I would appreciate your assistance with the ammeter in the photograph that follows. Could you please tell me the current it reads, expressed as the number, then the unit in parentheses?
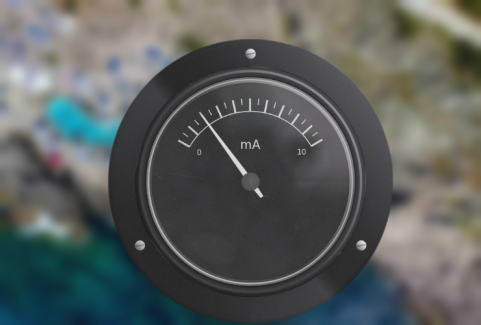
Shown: 2 (mA)
